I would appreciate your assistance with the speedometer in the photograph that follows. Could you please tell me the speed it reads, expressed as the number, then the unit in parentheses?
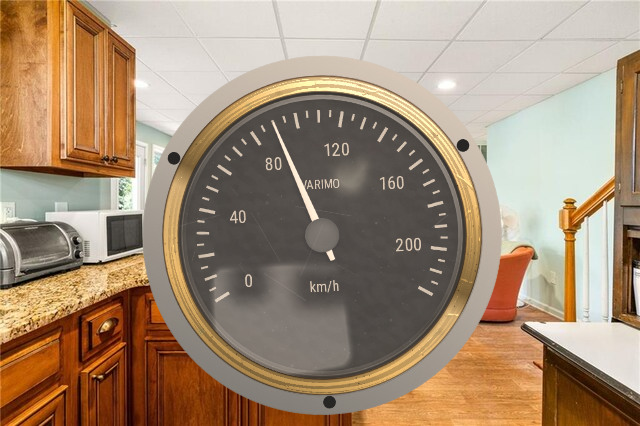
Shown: 90 (km/h)
